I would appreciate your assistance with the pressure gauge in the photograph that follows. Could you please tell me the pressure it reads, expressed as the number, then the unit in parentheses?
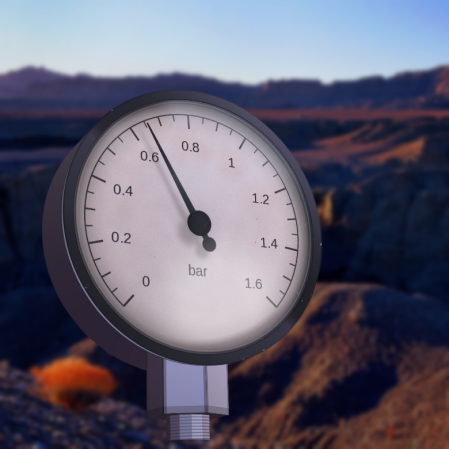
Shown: 0.65 (bar)
